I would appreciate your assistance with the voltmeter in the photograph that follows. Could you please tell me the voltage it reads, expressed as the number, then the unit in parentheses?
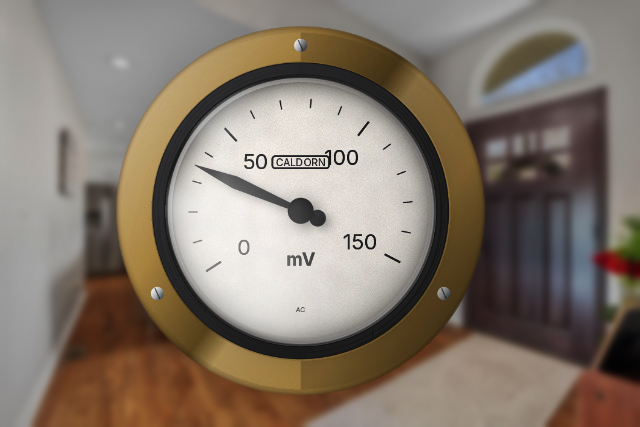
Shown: 35 (mV)
